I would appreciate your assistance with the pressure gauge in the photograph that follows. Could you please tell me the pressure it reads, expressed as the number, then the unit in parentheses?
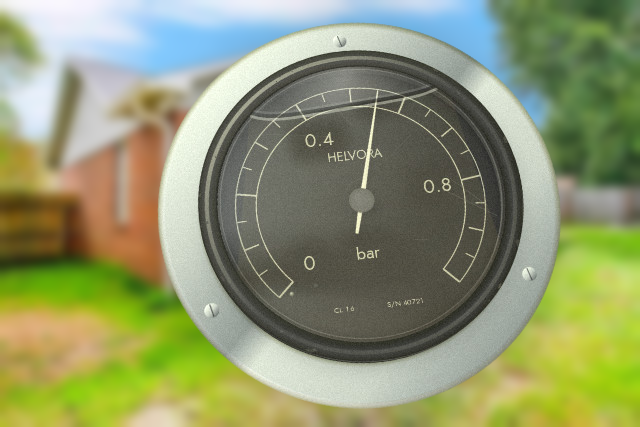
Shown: 0.55 (bar)
